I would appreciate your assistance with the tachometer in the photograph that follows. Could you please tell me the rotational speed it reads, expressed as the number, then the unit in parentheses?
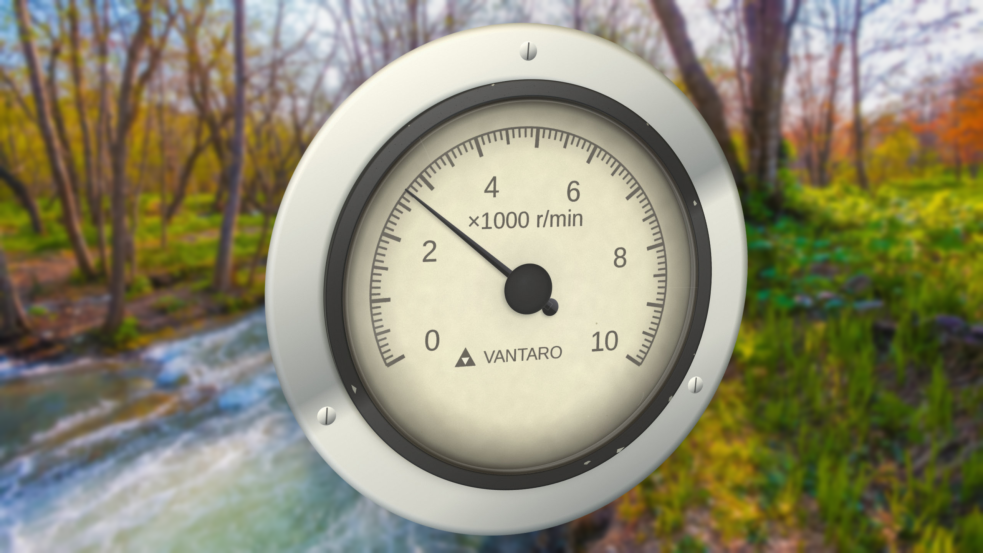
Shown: 2700 (rpm)
